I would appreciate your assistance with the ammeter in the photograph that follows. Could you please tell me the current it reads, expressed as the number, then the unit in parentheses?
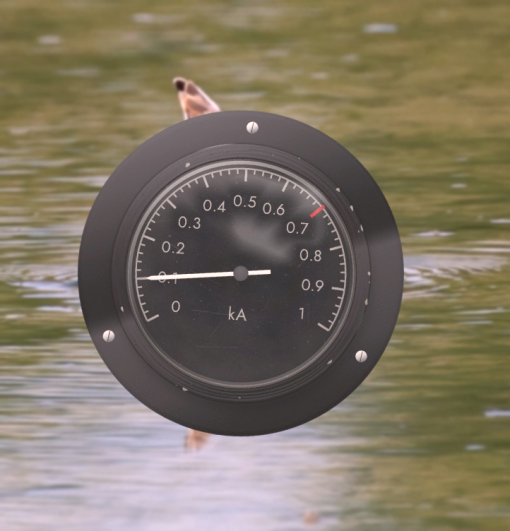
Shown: 0.1 (kA)
